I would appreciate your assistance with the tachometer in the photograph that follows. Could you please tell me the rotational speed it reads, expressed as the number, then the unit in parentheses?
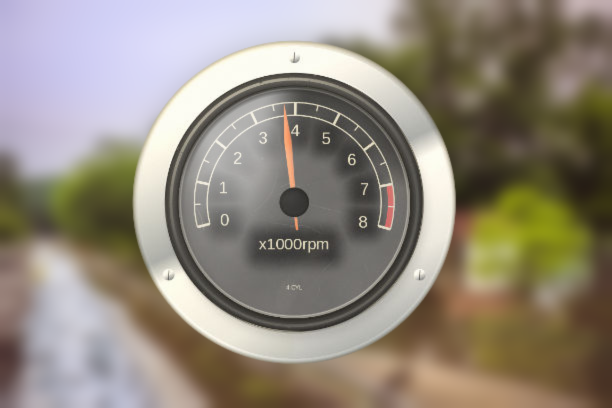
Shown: 3750 (rpm)
